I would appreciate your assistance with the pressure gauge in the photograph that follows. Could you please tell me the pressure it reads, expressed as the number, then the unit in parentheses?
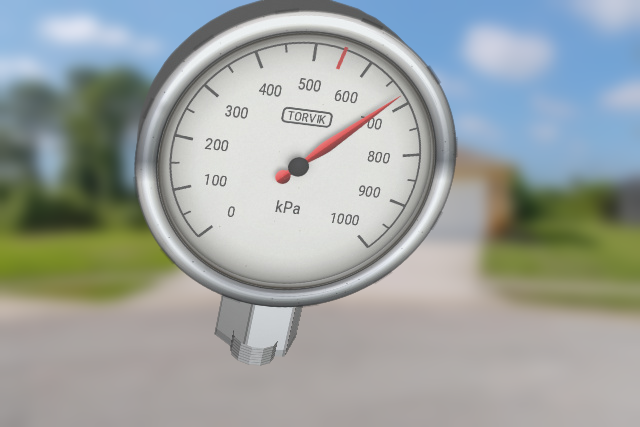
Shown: 675 (kPa)
